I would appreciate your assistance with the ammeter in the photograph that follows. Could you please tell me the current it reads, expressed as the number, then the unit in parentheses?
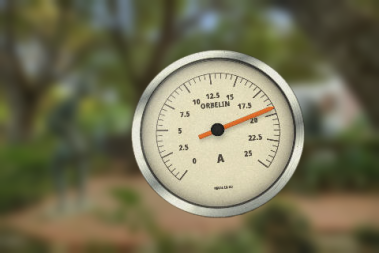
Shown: 19.5 (A)
